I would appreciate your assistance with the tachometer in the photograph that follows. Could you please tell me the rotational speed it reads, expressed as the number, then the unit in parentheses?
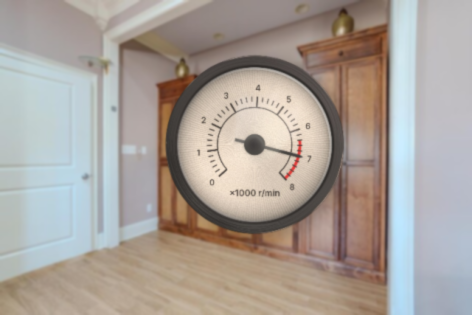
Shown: 7000 (rpm)
